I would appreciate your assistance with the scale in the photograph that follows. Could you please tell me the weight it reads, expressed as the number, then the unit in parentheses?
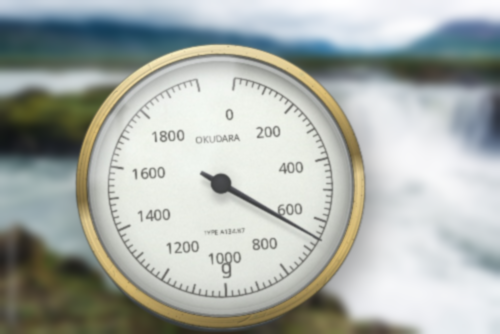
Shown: 660 (g)
